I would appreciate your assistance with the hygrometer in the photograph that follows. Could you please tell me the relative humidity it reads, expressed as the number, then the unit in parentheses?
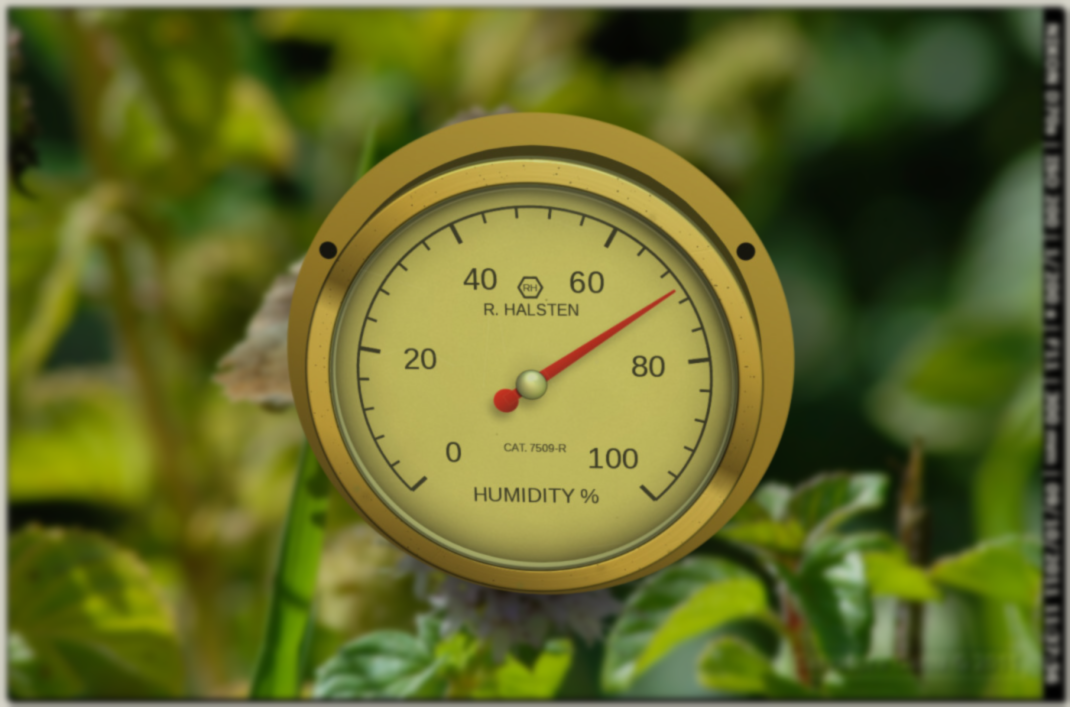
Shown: 70 (%)
